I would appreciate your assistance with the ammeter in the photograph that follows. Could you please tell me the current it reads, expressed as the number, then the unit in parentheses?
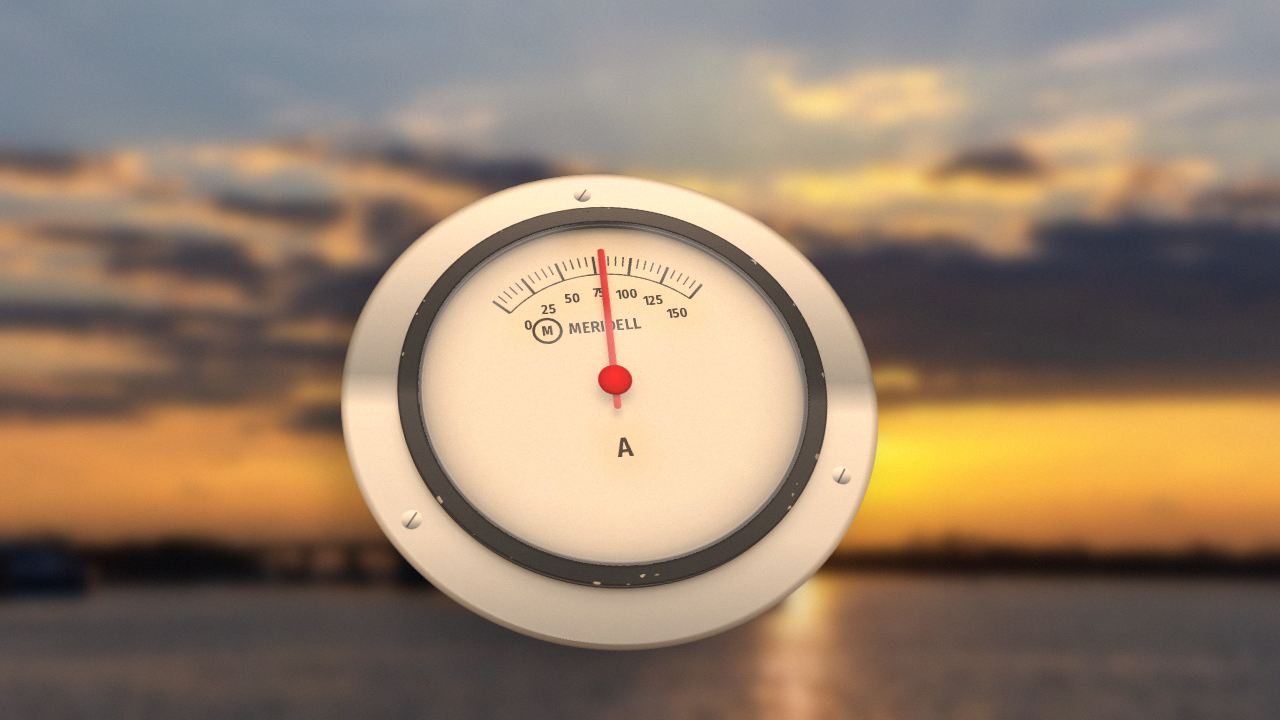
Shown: 80 (A)
